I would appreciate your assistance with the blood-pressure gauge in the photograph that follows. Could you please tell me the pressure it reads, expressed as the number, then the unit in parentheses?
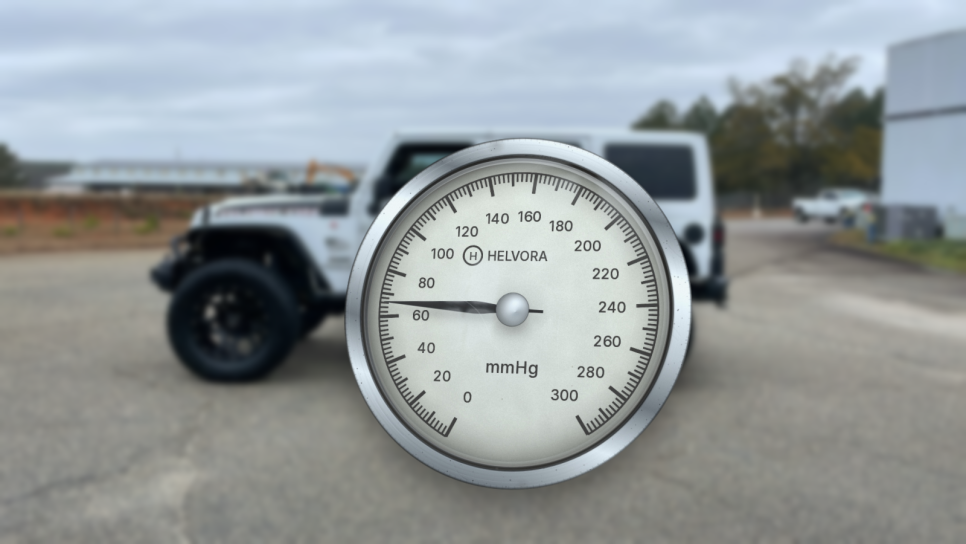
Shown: 66 (mmHg)
